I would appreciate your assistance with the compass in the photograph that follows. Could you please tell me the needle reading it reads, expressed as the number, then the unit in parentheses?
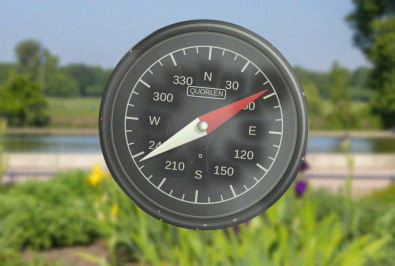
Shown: 55 (°)
